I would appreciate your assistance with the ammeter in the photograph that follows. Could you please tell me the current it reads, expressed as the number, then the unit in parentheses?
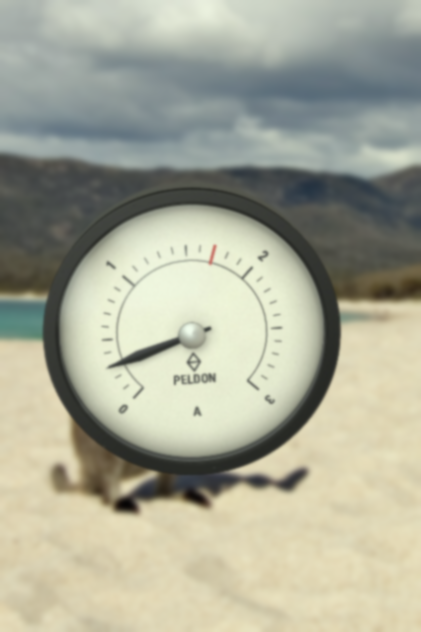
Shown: 0.3 (A)
